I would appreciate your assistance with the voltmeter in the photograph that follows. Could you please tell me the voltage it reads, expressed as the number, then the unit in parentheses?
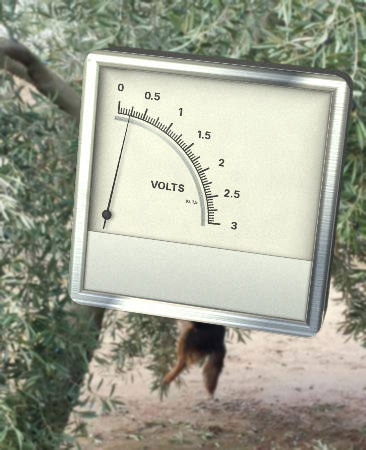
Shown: 0.25 (V)
